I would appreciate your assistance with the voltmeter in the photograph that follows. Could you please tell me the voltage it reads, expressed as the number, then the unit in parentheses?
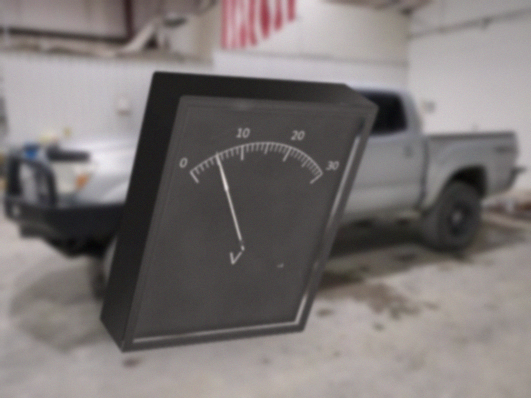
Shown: 5 (V)
